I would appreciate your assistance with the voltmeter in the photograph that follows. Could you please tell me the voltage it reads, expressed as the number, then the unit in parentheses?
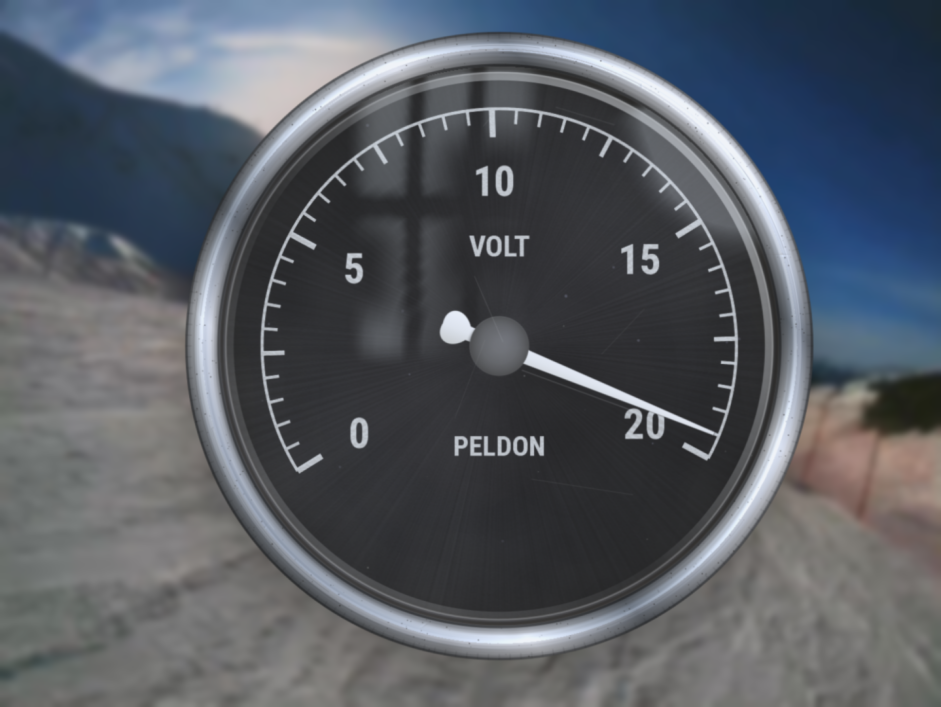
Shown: 19.5 (V)
